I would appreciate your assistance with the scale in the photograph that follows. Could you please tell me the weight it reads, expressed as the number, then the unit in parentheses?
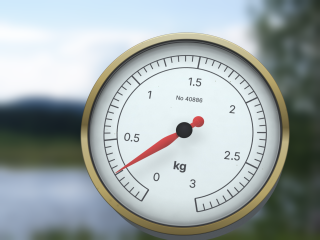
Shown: 0.25 (kg)
